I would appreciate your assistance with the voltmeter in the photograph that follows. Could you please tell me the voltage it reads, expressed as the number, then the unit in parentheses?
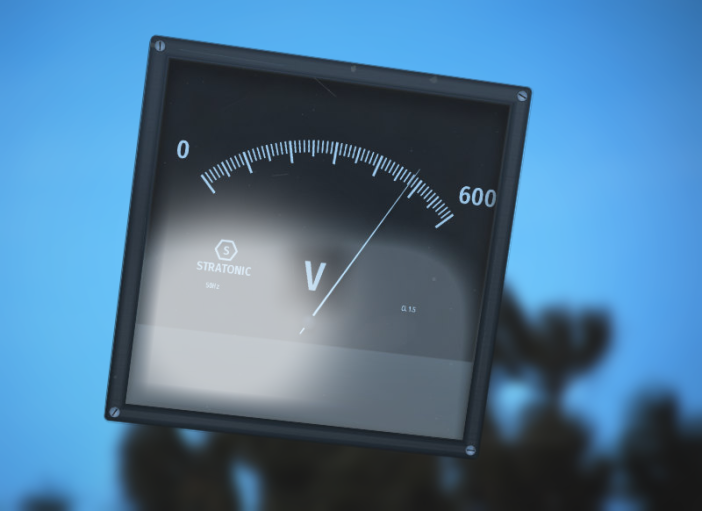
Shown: 480 (V)
